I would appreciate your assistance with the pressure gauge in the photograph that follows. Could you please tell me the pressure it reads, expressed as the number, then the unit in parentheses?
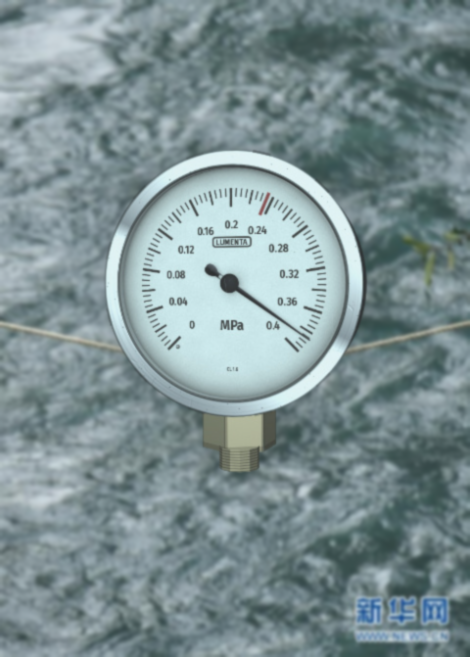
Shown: 0.385 (MPa)
